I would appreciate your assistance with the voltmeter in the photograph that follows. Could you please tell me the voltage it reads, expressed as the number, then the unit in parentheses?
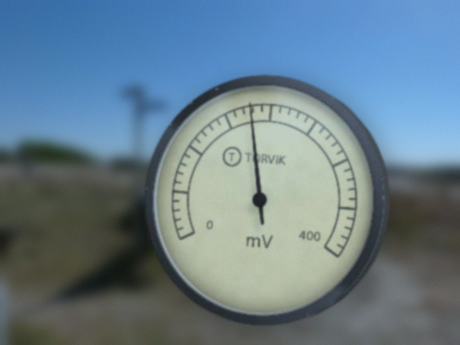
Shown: 180 (mV)
